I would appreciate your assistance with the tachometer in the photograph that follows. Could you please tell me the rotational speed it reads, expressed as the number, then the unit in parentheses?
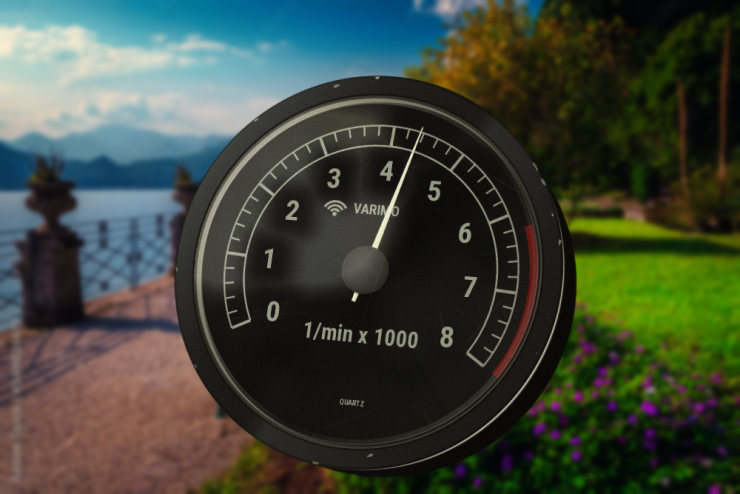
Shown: 4400 (rpm)
